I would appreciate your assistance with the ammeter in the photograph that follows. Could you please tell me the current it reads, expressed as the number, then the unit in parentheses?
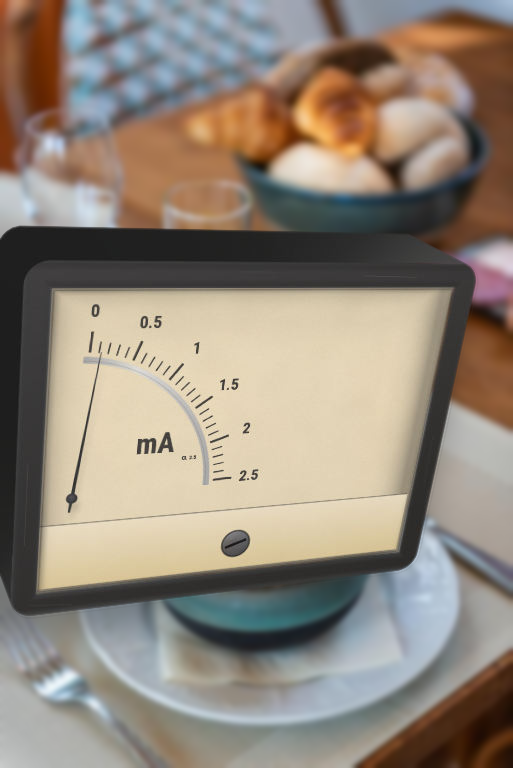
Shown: 0.1 (mA)
